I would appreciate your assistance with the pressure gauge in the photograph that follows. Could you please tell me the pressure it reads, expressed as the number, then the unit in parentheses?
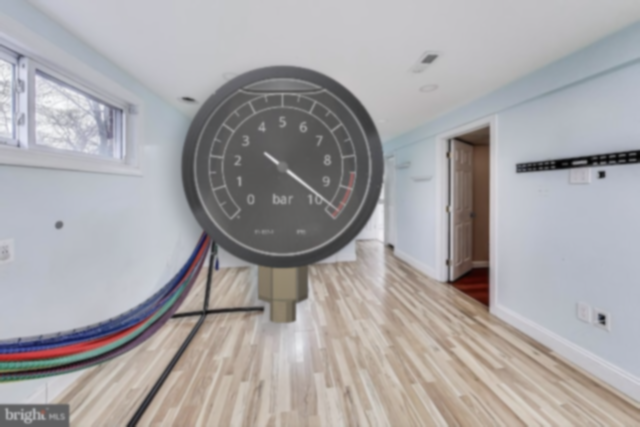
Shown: 9.75 (bar)
